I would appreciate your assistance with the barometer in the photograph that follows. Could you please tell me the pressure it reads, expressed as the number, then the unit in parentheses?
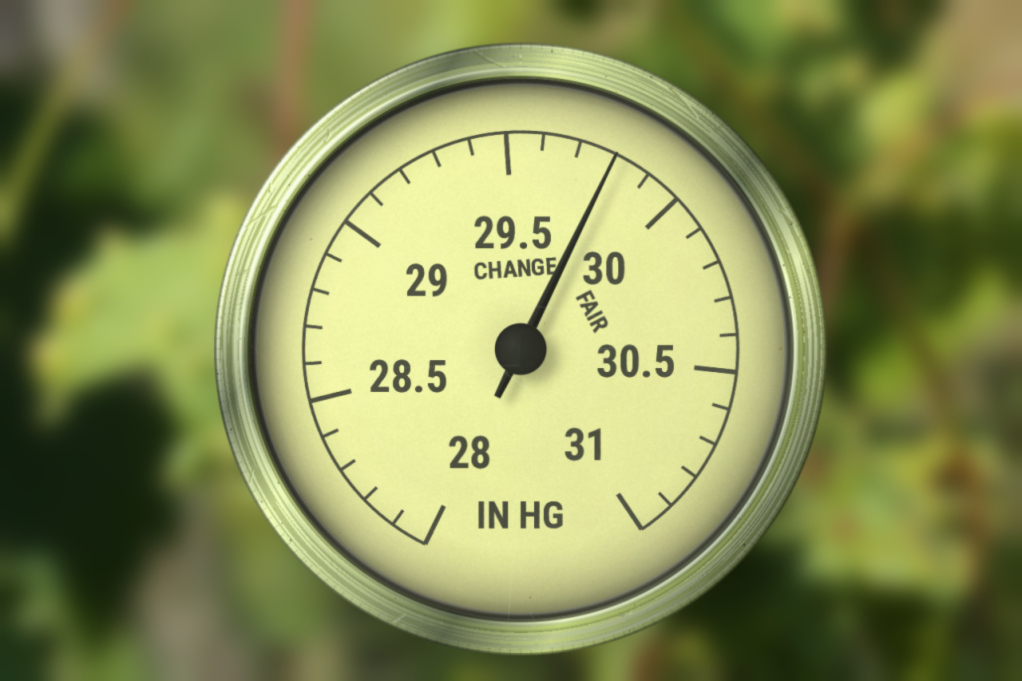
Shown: 29.8 (inHg)
